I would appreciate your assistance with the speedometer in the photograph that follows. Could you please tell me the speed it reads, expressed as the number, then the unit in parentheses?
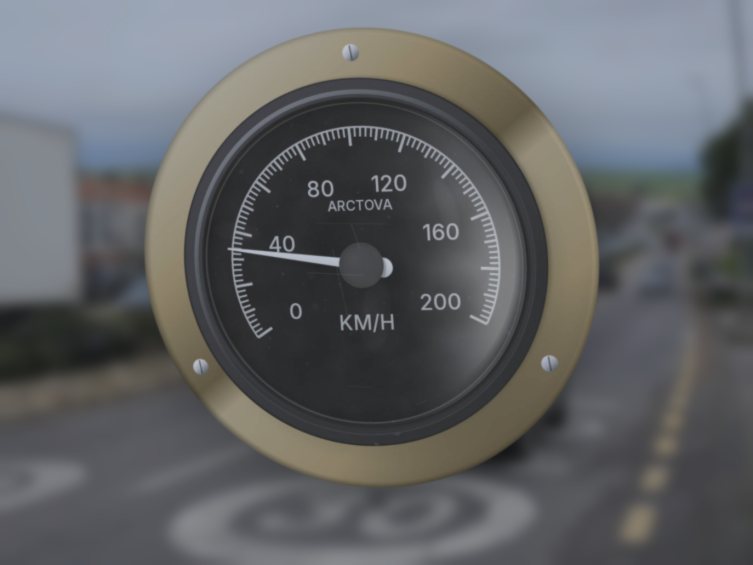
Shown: 34 (km/h)
